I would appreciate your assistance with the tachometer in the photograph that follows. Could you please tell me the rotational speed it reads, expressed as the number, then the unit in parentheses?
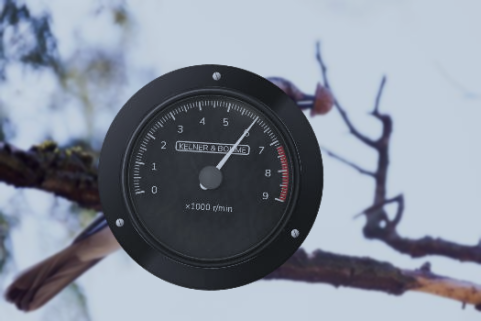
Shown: 6000 (rpm)
